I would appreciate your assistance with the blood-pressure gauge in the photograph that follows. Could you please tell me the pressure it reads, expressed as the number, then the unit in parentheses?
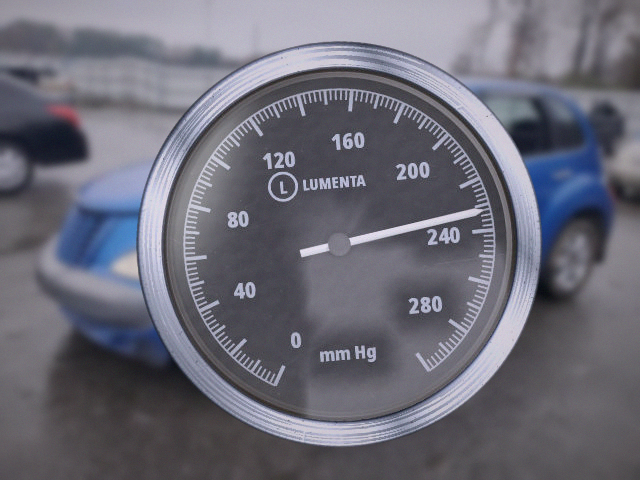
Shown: 232 (mmHg)
